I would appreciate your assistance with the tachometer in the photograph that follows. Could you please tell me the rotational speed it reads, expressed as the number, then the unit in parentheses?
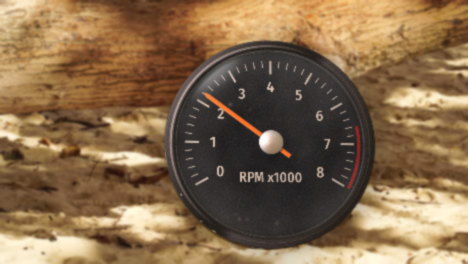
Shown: 2200 (rpm)
